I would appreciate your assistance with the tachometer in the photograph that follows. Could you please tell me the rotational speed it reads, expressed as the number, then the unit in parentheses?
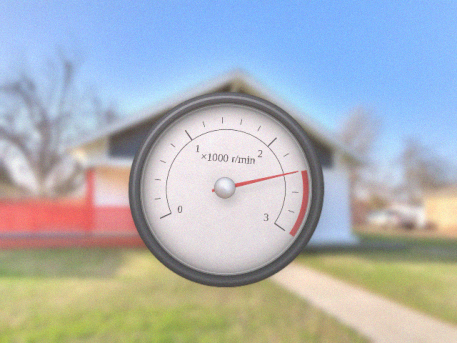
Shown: 2400 (rpm)
